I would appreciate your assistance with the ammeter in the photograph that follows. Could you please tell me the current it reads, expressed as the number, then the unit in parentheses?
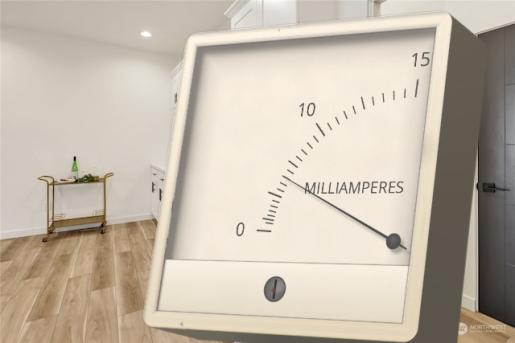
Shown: 6.5 (mA)
